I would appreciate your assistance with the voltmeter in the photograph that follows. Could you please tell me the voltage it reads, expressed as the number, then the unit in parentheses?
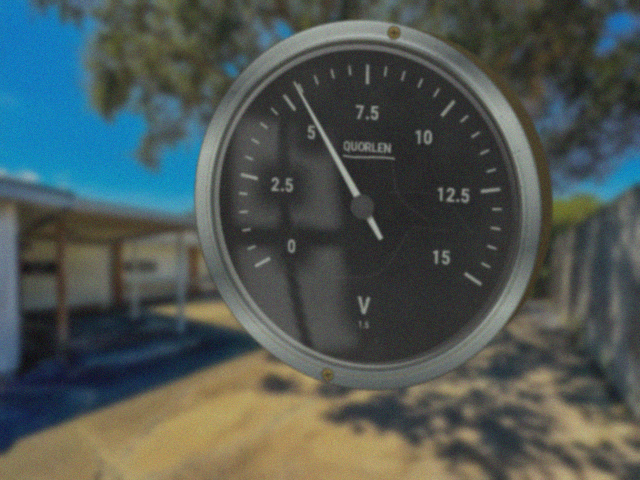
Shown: 5.5 (V)
